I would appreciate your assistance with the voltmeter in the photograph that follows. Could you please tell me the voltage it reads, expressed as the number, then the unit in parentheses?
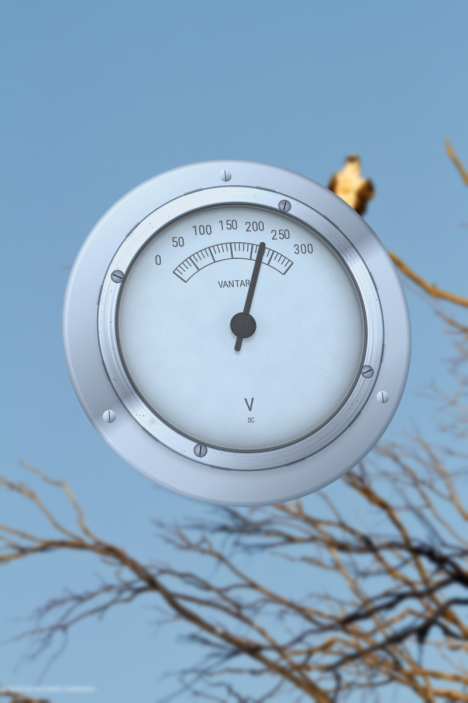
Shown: 220 (V)
